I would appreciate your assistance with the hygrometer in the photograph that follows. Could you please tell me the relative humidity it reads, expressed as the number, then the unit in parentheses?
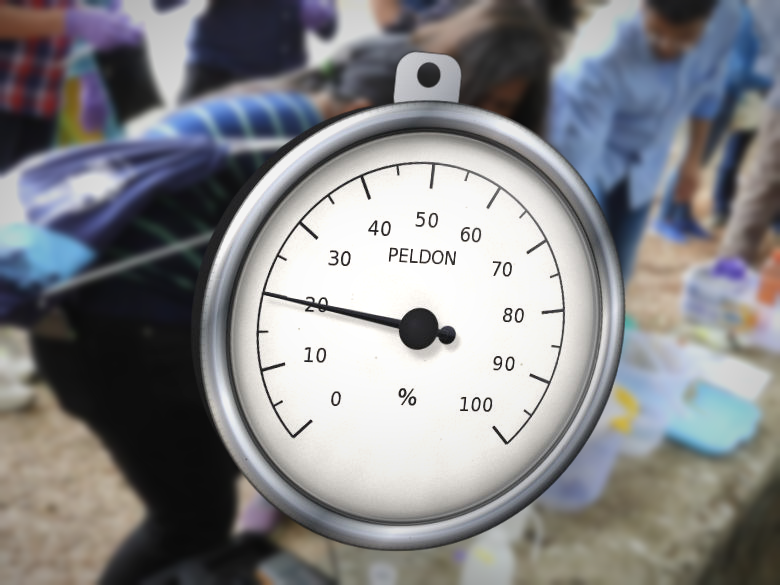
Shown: 20 (%)
